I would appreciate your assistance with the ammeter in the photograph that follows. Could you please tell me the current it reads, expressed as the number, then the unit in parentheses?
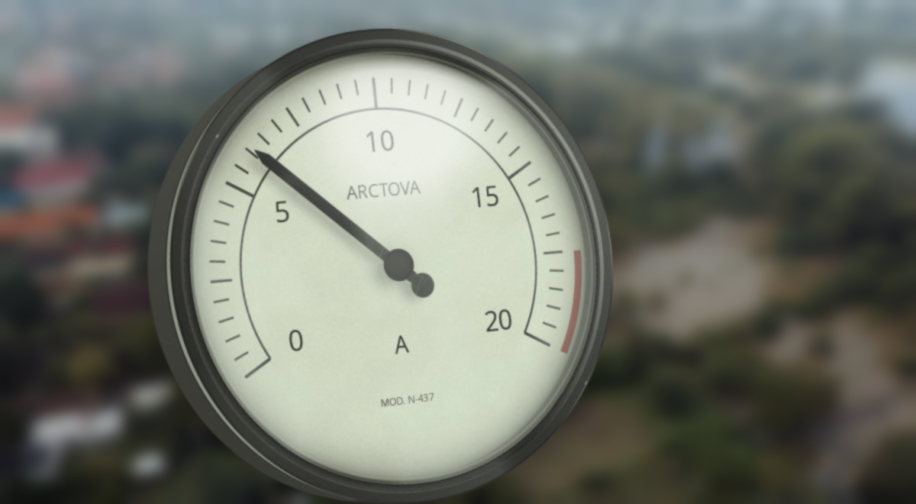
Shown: 6 (A)
